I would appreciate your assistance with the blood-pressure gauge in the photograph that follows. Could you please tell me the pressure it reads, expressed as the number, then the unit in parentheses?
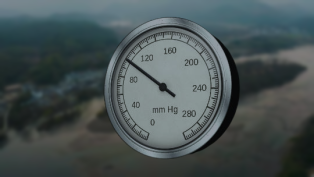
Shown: 100 (mmHg)
